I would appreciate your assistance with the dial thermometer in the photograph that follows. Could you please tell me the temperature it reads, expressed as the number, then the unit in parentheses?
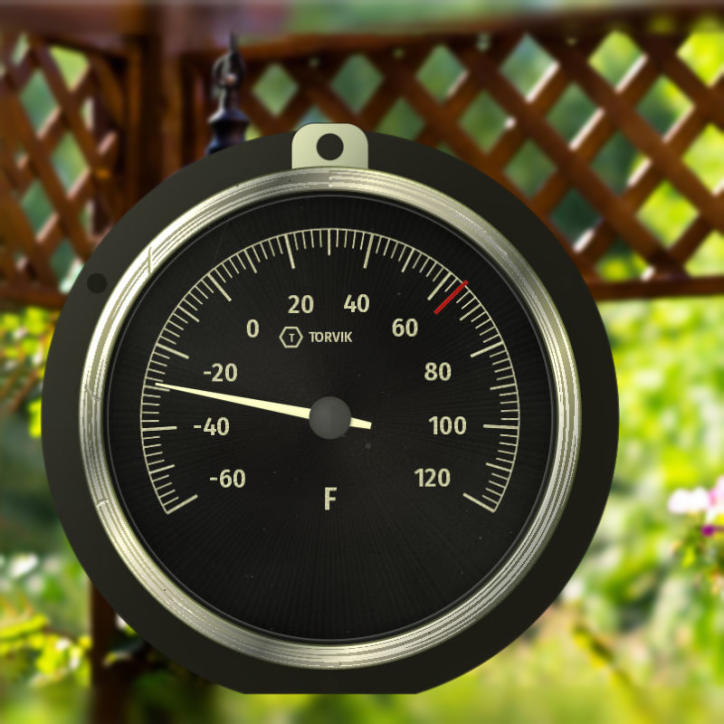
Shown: -29 (°F)
